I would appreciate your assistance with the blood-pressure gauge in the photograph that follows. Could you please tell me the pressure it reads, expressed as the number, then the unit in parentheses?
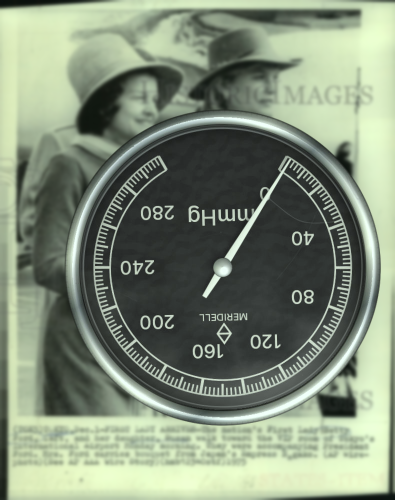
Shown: 2 (mmHg)
